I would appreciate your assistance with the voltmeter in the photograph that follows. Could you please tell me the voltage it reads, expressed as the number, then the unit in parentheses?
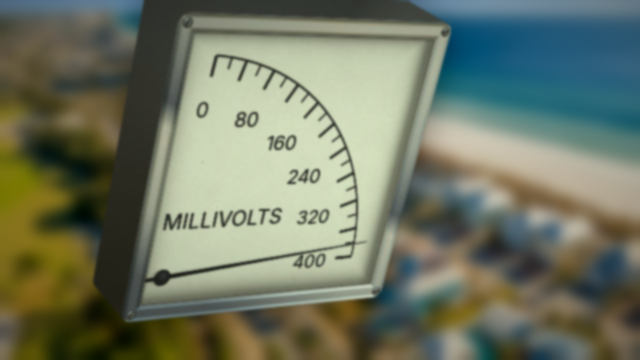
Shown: 380 (mV)
